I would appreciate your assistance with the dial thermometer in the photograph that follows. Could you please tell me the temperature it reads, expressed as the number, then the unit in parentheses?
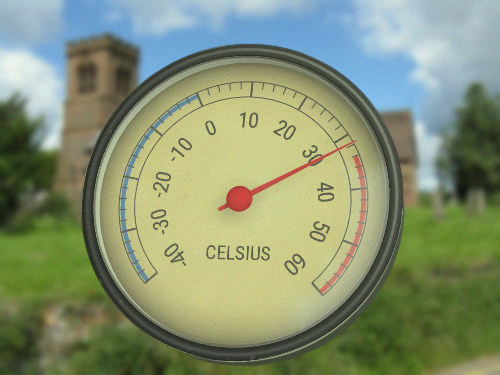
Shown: 32 (°C)
